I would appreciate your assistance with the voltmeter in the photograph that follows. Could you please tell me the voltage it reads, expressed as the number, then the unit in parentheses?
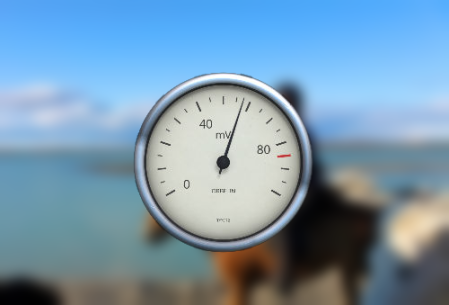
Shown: 57.5 (mV)
